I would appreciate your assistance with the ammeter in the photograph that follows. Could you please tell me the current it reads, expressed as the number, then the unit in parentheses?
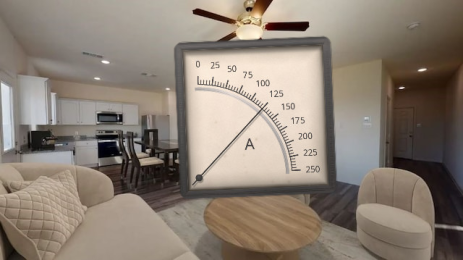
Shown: 125 (A)
